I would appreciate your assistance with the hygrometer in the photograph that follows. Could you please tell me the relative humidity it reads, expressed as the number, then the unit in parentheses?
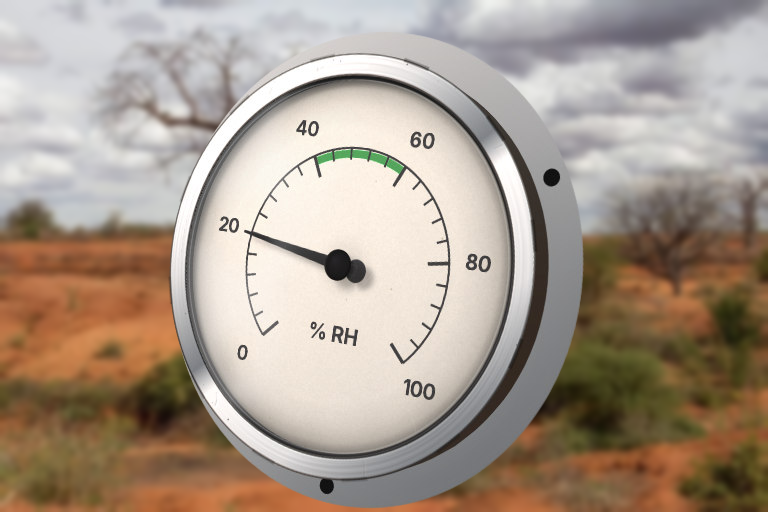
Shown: 20 (%)
